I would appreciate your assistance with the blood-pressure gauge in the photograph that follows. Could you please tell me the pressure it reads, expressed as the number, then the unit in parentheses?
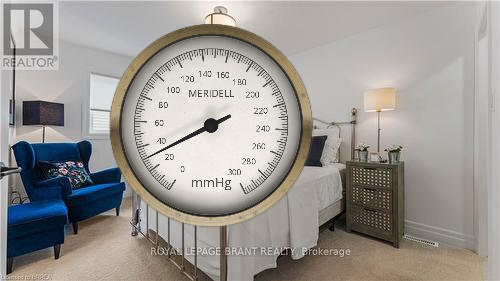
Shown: 30 (mmHg)
